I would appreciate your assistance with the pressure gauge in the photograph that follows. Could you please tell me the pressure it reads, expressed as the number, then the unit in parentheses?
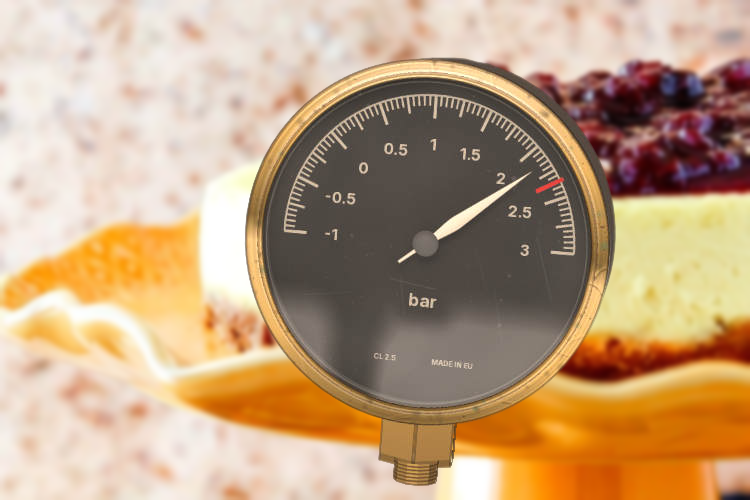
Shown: 2.15 (bar)
